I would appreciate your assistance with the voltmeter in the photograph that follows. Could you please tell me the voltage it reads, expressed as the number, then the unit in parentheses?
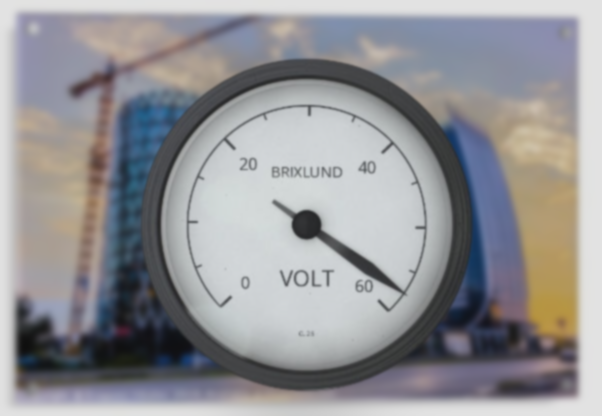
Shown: 57.5 (V)
